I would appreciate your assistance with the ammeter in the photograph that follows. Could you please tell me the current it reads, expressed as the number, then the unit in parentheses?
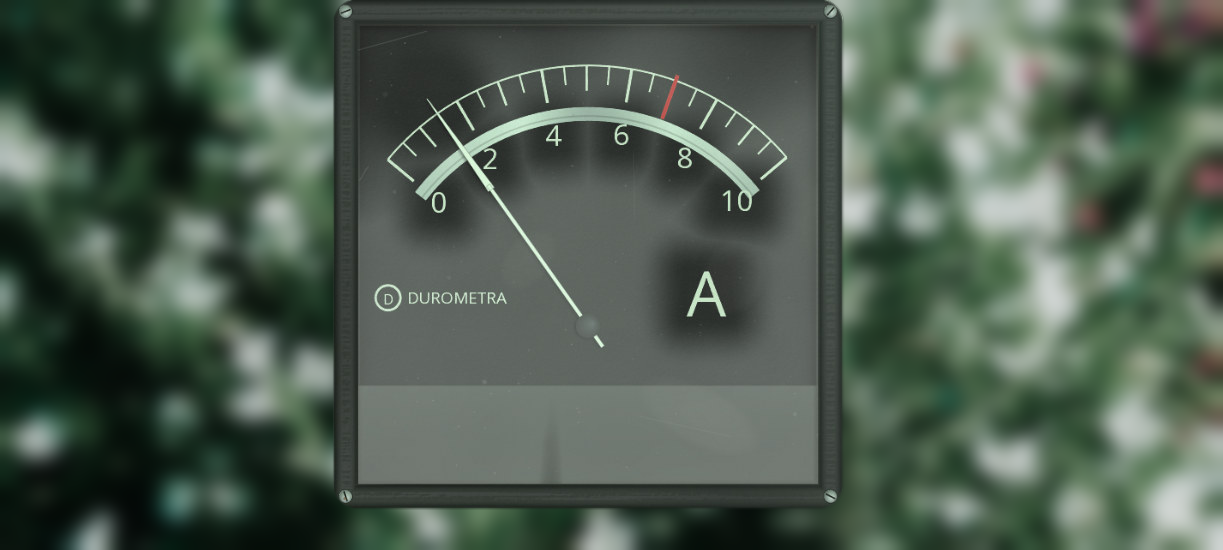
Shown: 1.5 (A)
